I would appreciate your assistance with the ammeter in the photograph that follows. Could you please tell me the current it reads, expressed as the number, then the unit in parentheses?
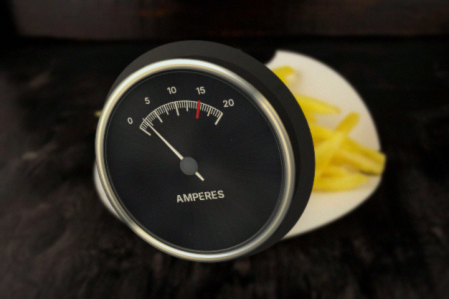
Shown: 2.5 (A)
